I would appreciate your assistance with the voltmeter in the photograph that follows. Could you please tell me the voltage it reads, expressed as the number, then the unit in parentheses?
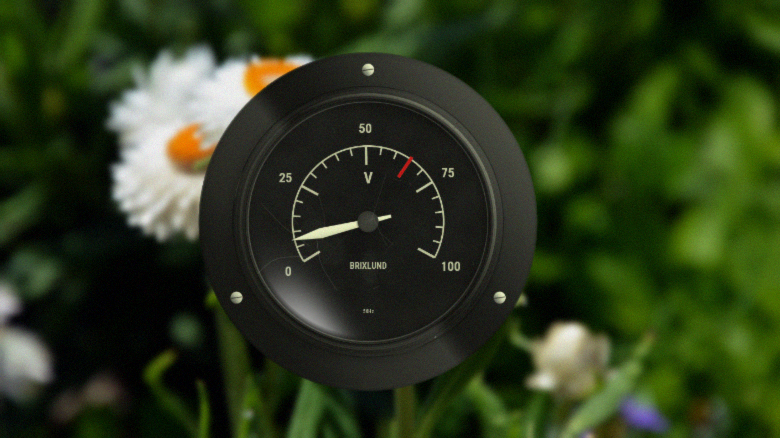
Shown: 7.5 (V)
